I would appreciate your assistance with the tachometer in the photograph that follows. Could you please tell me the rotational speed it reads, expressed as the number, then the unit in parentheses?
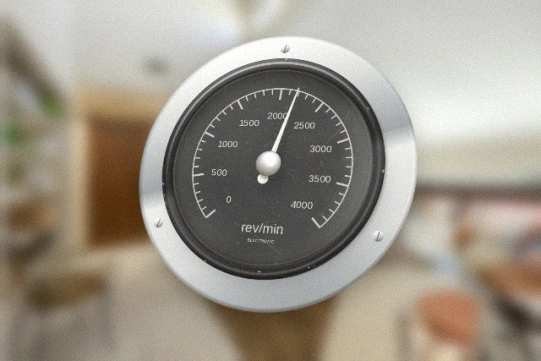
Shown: 2200 (rpm)
